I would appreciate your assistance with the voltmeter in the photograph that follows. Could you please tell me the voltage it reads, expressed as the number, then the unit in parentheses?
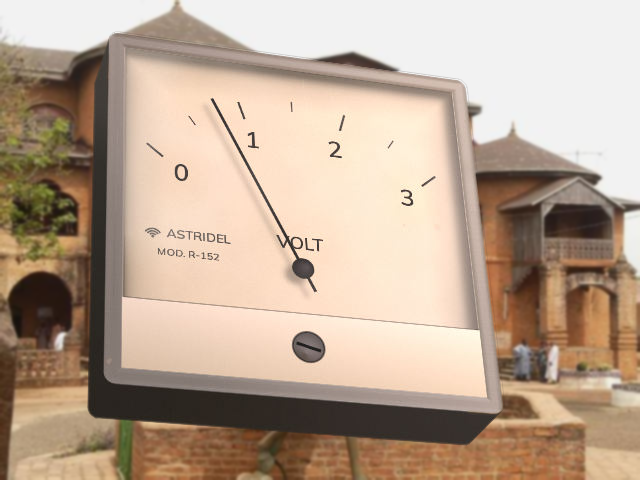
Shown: 0.75 (V)
